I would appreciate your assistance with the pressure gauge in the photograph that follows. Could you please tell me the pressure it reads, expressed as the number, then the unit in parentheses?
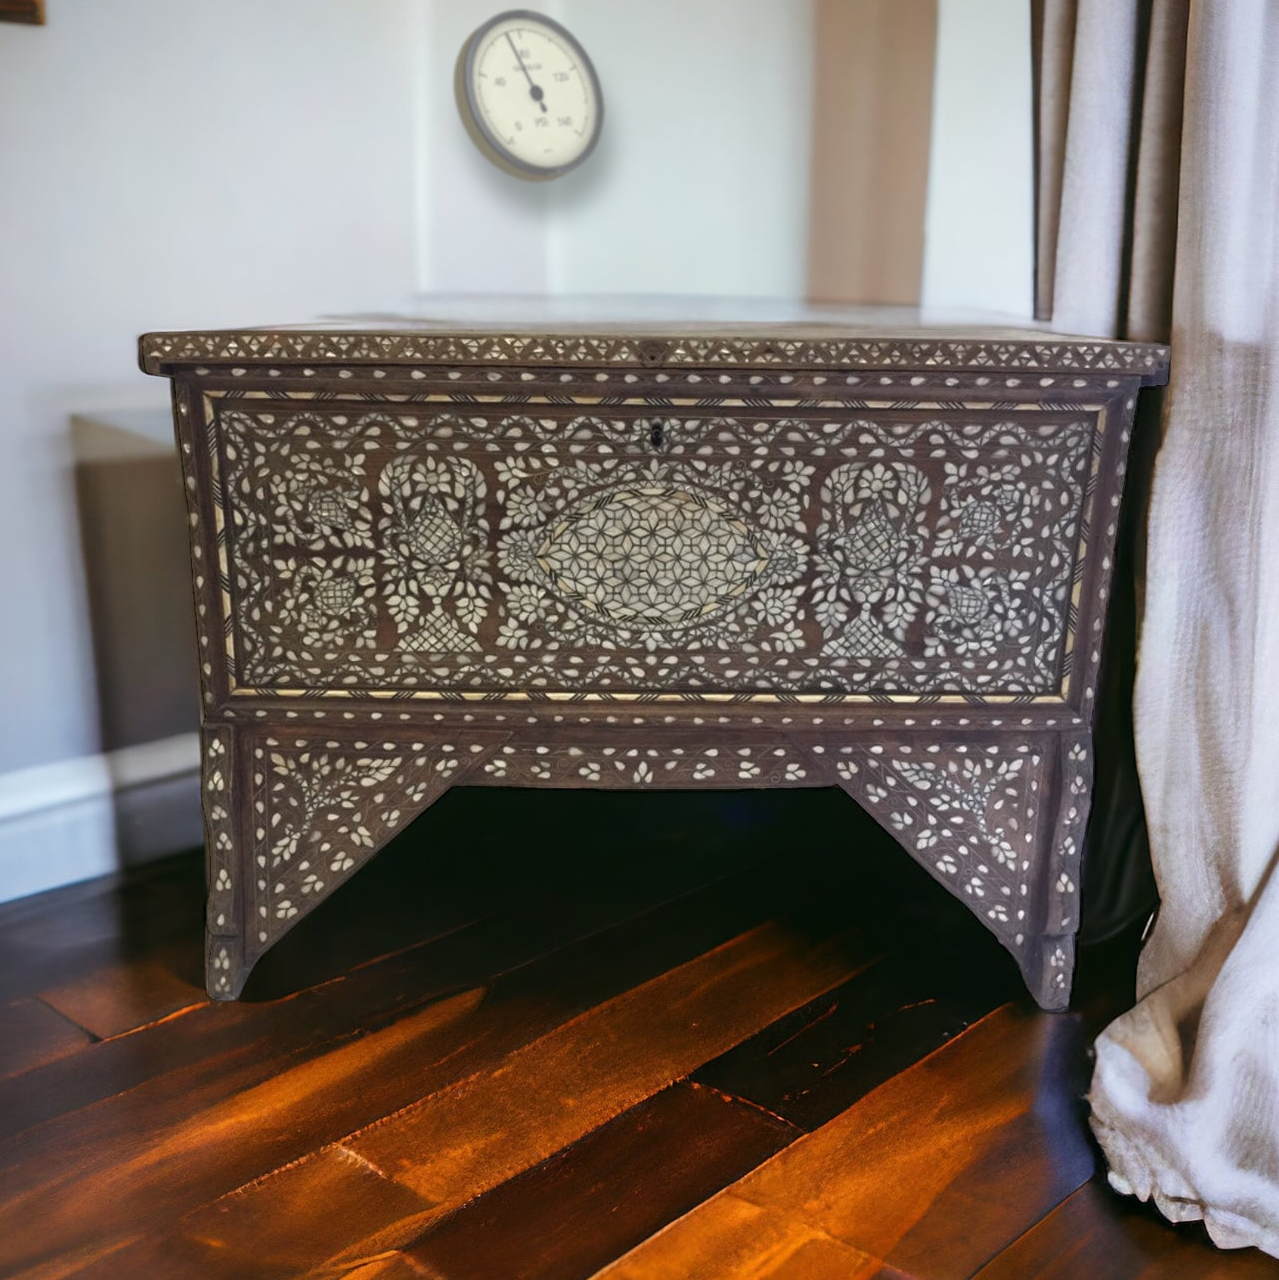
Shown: 70 (psi)
